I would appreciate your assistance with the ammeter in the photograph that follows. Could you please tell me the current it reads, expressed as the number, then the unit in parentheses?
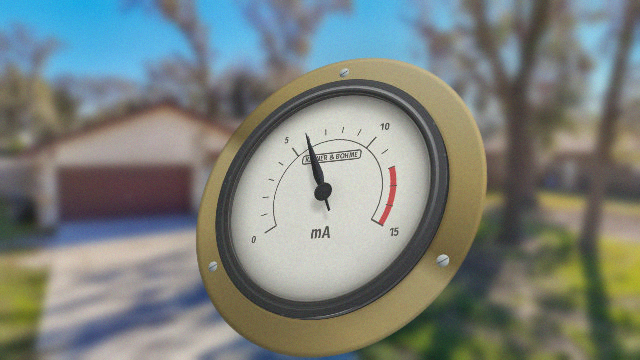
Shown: 6 (mA)
